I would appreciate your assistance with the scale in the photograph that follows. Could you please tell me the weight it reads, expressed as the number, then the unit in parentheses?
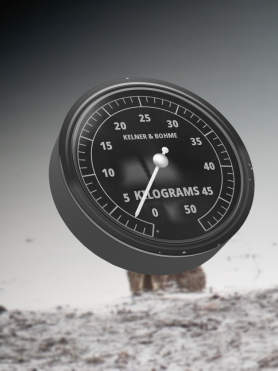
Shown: 2.5 (kg)
